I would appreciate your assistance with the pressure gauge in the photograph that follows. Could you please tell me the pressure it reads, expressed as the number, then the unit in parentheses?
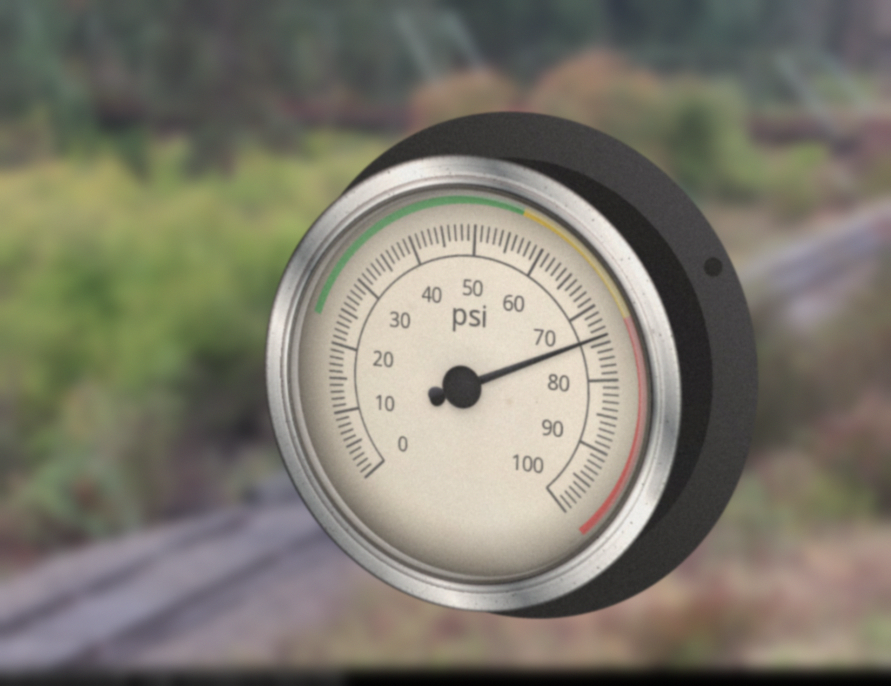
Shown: 74 (psi)
